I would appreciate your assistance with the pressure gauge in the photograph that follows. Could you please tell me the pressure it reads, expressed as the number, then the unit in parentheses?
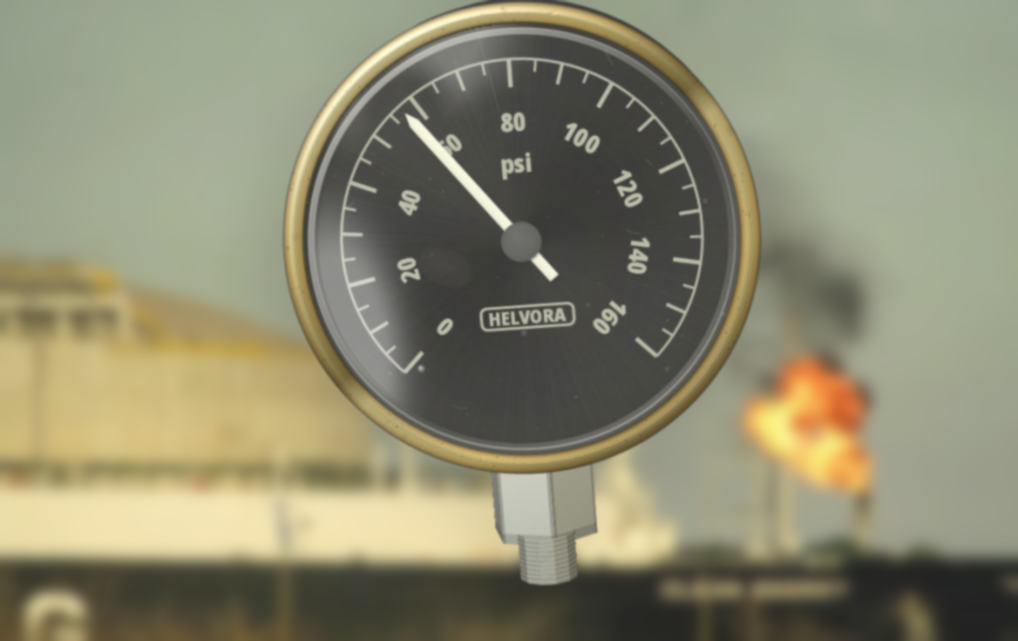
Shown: 57.5 (psi)
